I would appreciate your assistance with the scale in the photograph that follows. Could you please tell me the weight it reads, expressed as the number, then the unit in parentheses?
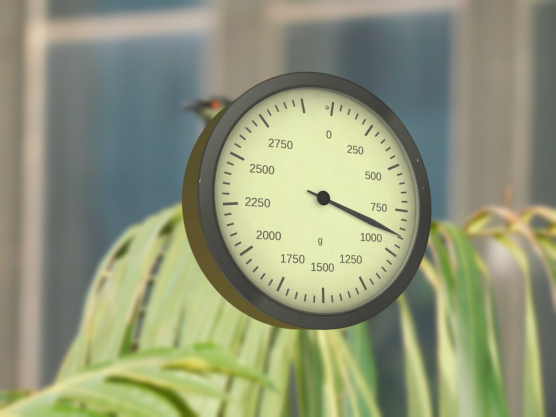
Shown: 900 (g)
